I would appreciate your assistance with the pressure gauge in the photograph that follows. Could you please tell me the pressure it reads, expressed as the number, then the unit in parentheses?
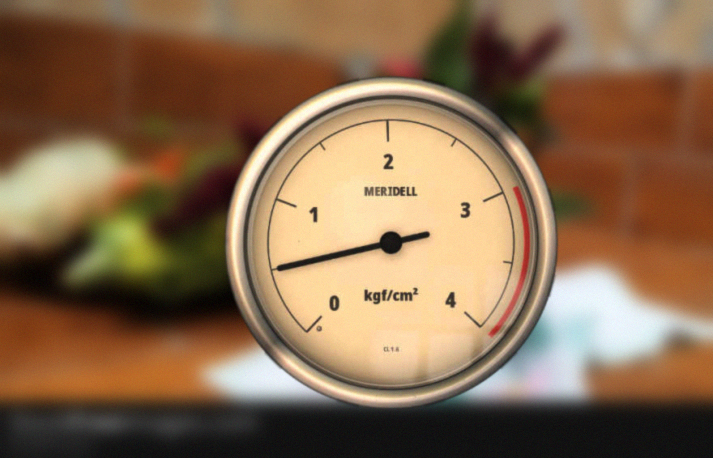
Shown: 0.5 (kg/cm²)
